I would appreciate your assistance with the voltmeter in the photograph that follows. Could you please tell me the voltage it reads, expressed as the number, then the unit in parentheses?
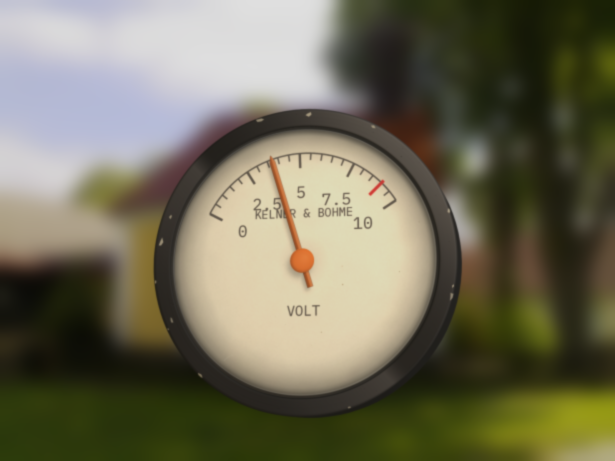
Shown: 3.75 (V)
